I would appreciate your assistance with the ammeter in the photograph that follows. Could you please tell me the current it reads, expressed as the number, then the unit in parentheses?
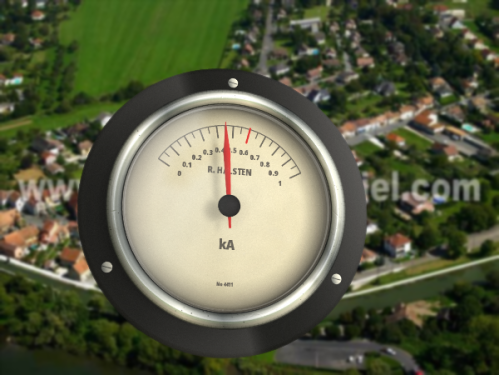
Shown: 0.45 (kA)
